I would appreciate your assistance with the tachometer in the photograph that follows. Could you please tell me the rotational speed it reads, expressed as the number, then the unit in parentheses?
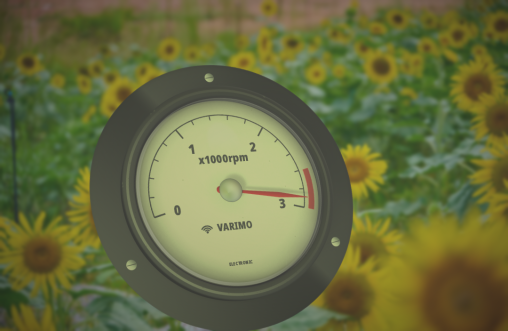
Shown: 2900 (rpm)
